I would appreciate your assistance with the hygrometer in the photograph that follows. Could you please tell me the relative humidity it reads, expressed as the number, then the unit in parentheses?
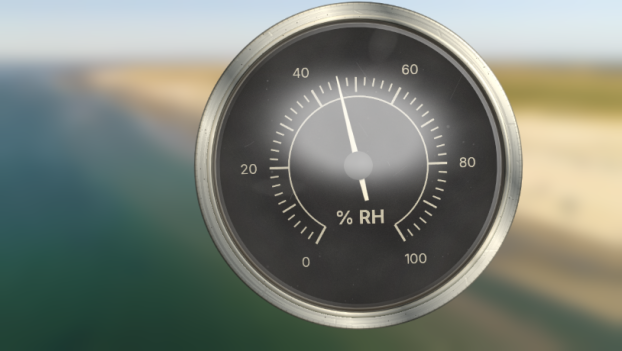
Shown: 46 (%)
